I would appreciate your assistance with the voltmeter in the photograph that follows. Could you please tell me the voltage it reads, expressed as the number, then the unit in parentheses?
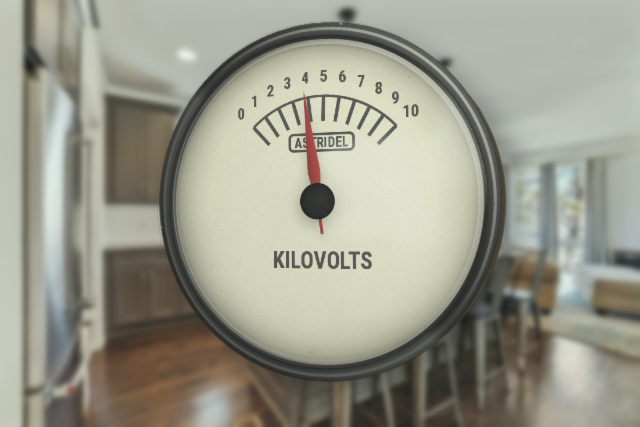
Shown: 4 (kV)
